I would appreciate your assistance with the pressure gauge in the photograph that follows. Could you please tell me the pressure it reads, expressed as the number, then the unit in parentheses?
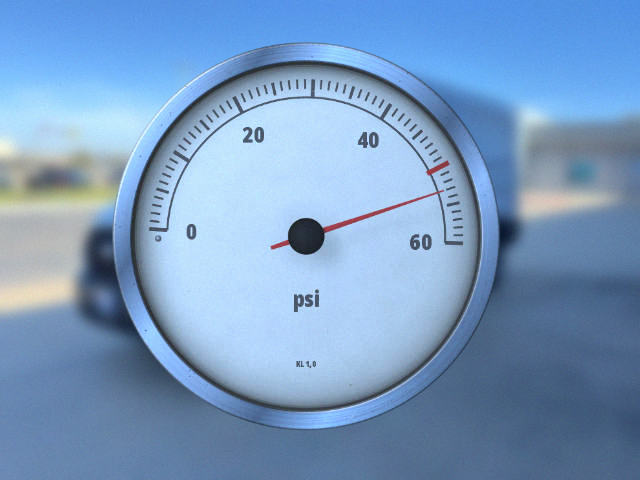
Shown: 53 (psi)
